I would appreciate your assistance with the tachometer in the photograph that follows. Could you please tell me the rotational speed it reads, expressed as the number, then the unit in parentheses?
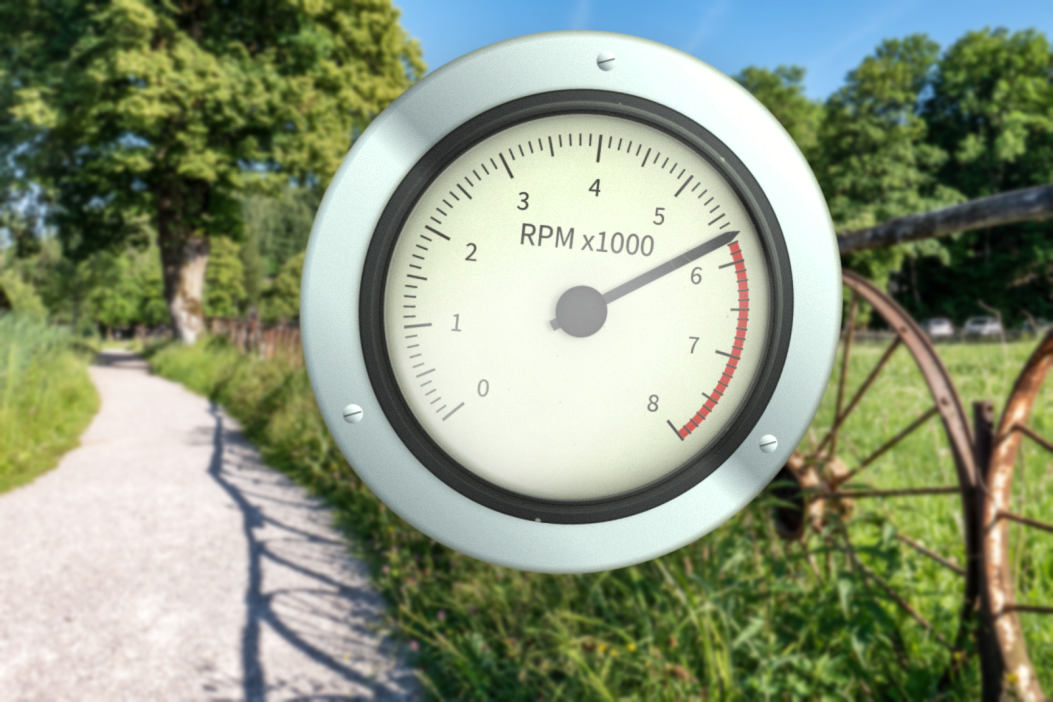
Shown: 5700 (rpm)
